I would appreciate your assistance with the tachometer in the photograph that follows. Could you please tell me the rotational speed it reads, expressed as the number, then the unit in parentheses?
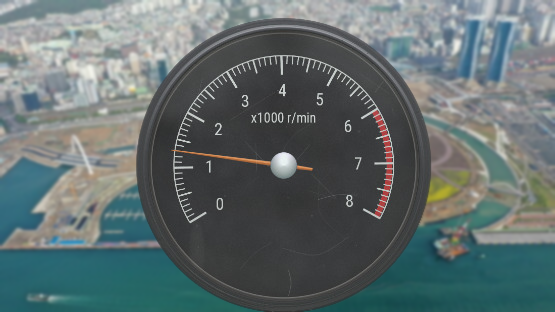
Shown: 1300 (rpm)
